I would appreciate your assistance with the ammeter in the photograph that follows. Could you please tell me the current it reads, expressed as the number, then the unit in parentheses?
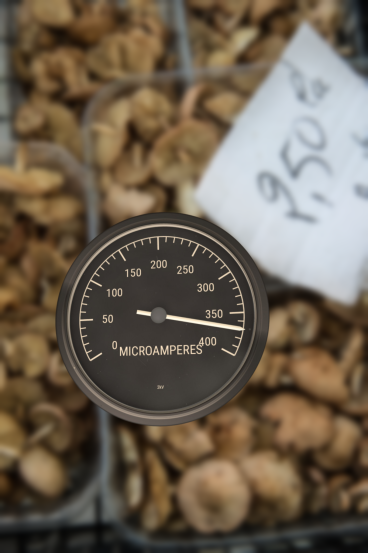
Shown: 370 (µA)
